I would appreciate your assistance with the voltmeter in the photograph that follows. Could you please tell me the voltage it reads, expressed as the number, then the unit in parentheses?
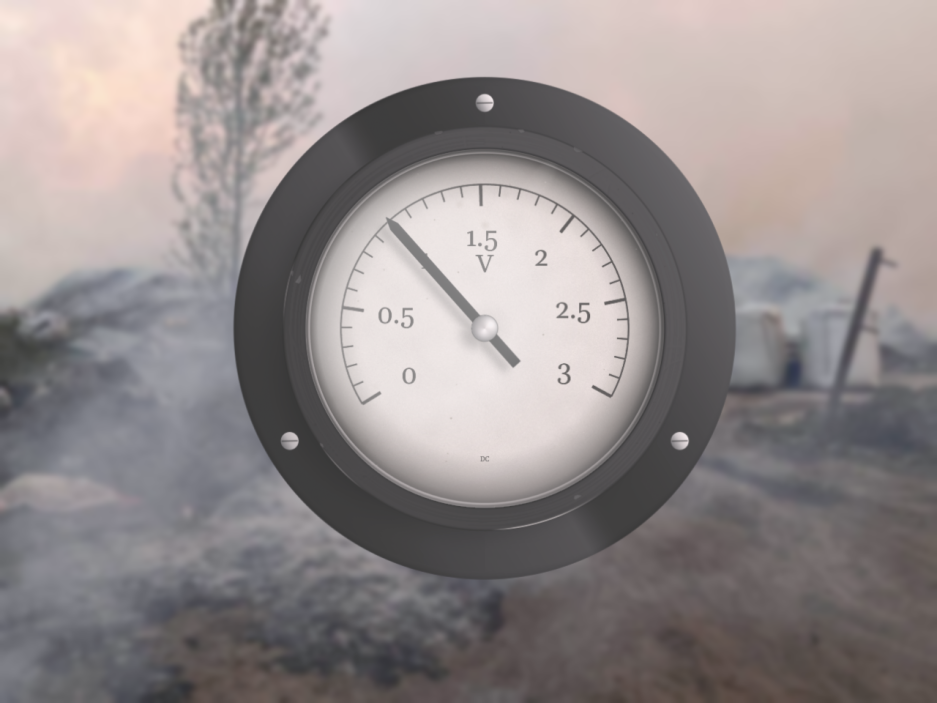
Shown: 1 (V)
